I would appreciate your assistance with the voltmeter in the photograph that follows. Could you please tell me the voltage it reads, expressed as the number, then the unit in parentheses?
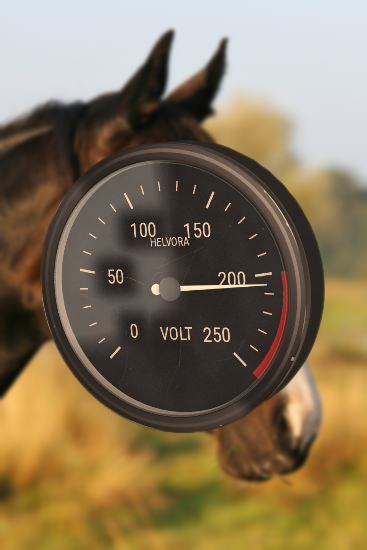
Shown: 205 (V)
